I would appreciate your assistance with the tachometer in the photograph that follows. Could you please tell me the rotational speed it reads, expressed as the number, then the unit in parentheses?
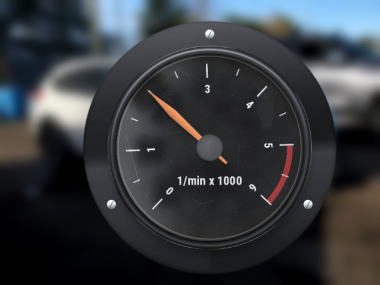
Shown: 2000 (rpm)
